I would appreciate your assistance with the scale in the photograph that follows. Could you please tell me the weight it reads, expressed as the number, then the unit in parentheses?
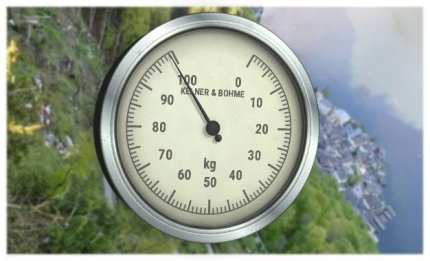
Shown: 99 (kg)
